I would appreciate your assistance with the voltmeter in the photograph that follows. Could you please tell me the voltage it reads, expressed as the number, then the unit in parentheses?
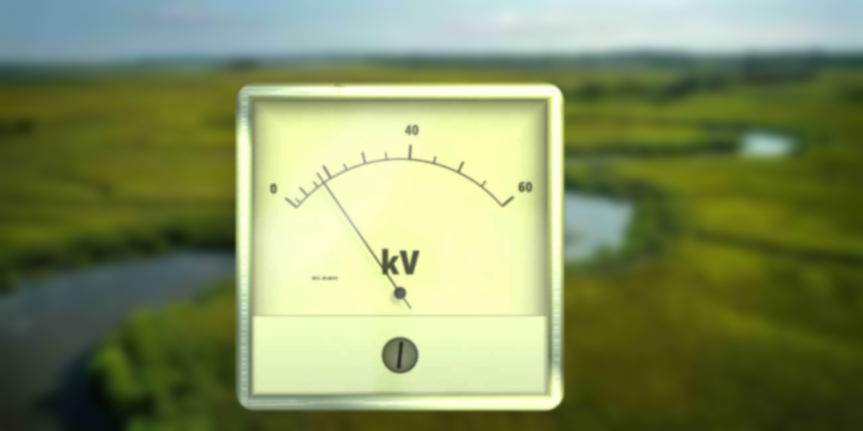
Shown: 17.5 (kV)
